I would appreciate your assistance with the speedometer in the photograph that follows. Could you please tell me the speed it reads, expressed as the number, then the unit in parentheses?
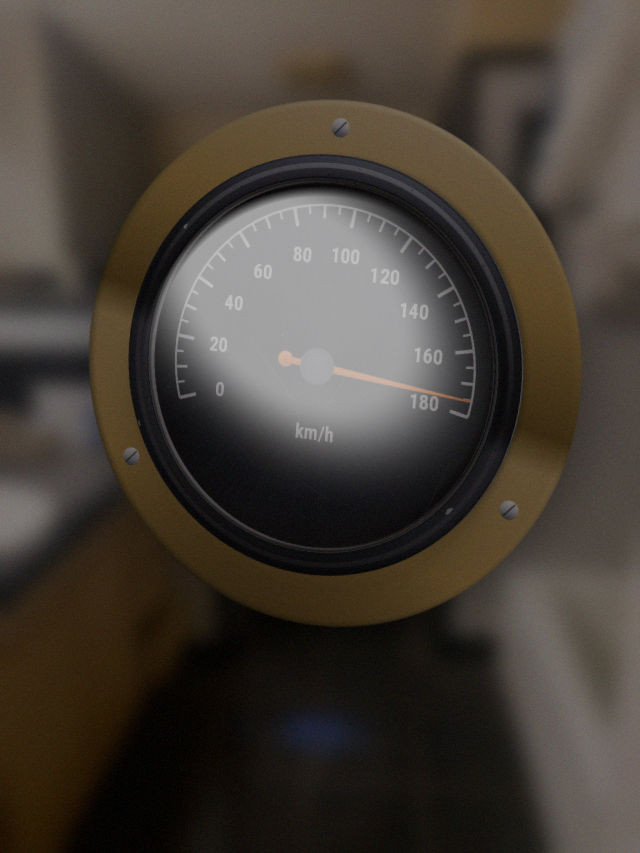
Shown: 175 (km/h)
